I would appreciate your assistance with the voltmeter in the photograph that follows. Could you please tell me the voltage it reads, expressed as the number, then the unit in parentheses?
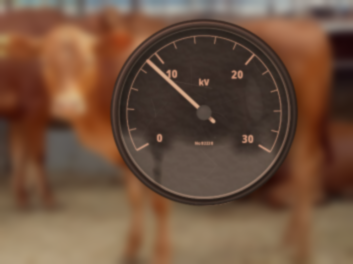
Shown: 9 (kV)
